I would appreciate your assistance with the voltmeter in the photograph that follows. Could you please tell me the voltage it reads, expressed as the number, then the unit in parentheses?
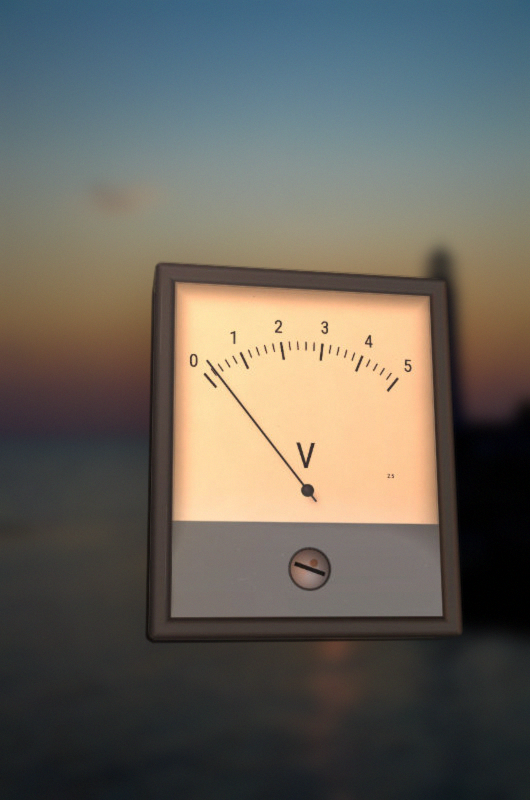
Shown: 0.2 (V)
